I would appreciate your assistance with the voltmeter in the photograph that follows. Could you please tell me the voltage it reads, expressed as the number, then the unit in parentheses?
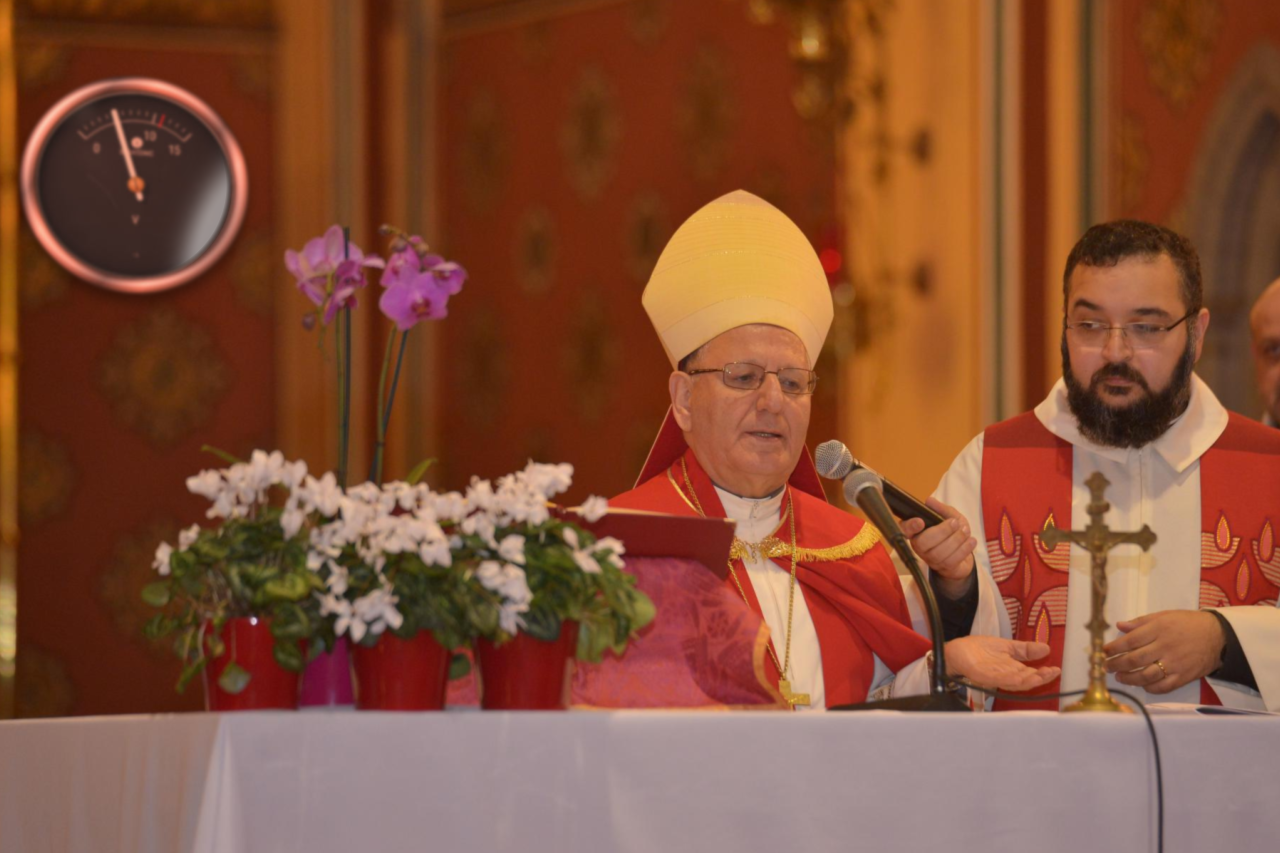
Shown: 5 (V)
